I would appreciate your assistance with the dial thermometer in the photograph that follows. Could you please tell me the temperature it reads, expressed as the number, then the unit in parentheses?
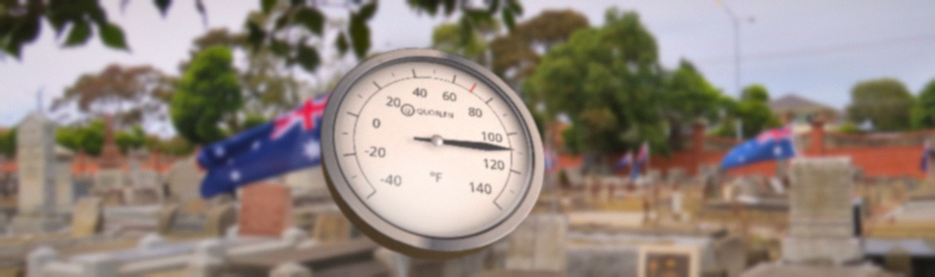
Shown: 110 (°F)
